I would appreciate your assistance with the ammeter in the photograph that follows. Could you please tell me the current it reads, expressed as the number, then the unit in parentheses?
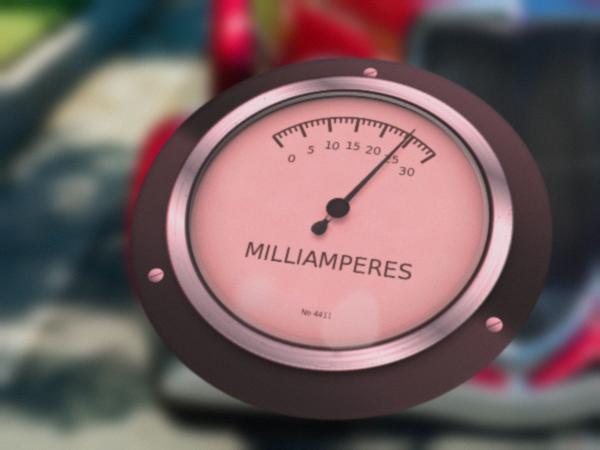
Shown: 25 (mA)
